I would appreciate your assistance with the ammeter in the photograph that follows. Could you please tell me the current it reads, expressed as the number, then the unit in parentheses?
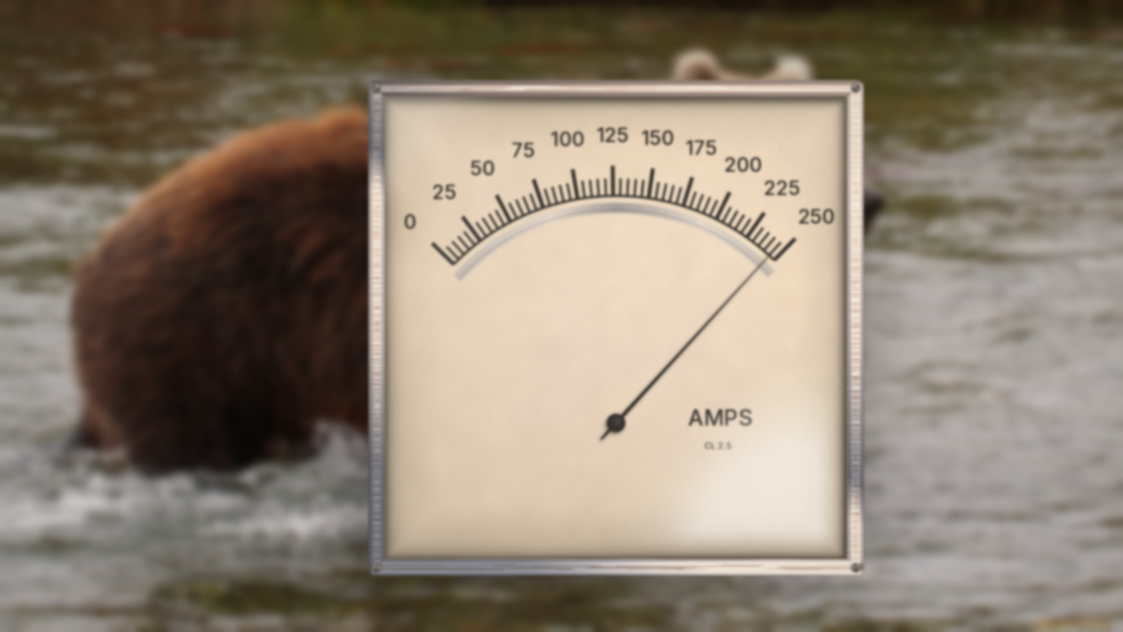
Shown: 245 (A)
